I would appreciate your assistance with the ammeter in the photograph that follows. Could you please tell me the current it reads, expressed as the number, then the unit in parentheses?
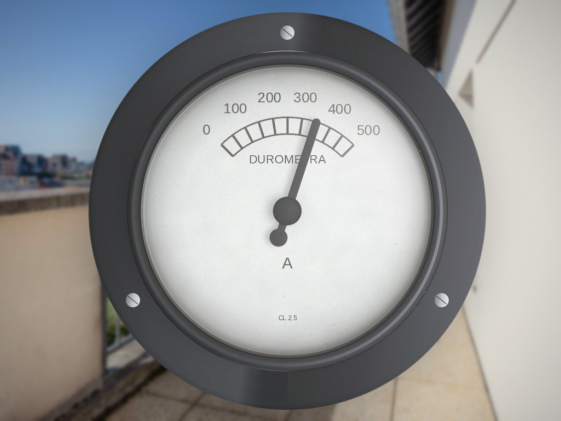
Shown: 350 (A)
